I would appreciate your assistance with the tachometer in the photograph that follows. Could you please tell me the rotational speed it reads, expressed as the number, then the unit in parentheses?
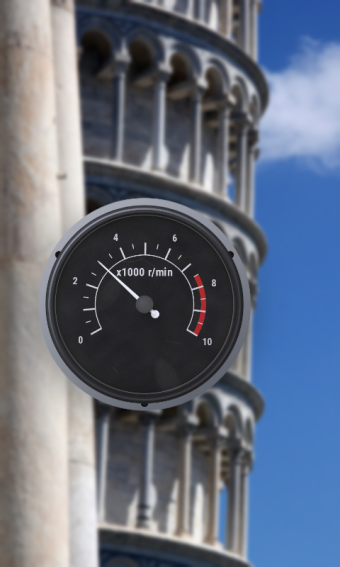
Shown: 3000 (rpm)
